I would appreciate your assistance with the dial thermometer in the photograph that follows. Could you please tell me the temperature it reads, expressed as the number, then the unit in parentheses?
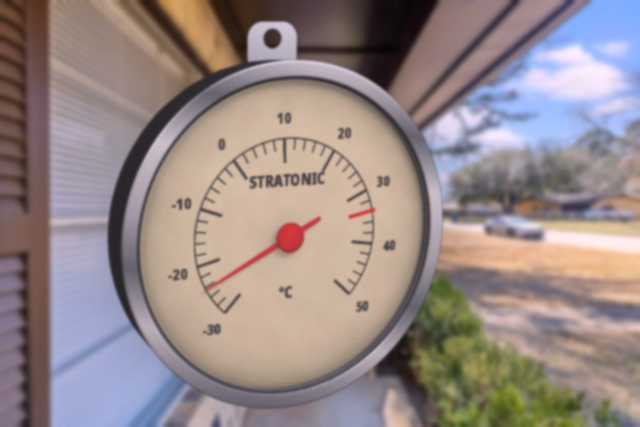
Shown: -24 (°C)
